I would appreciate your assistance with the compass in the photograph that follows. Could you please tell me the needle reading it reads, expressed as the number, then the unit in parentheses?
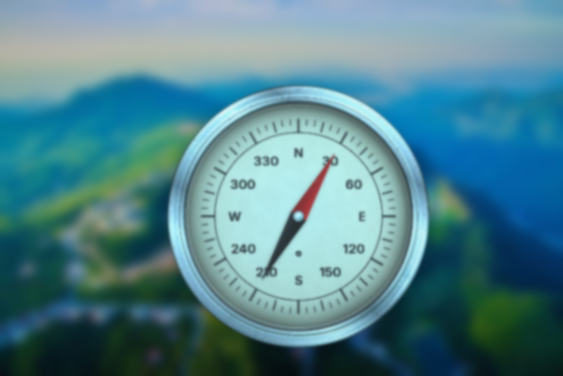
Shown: 30 (°)
